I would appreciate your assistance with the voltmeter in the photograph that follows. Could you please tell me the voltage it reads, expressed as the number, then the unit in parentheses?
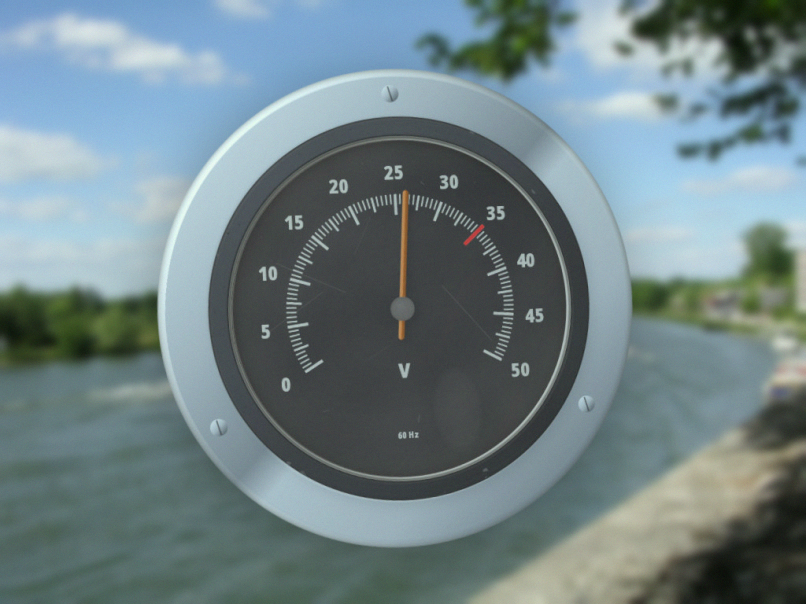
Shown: 26 (V)
